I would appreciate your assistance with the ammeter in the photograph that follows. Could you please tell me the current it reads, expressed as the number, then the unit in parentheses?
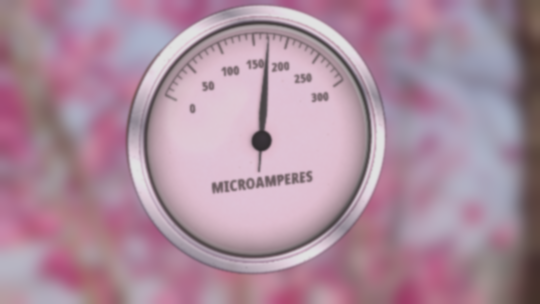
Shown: 170 (µA)
